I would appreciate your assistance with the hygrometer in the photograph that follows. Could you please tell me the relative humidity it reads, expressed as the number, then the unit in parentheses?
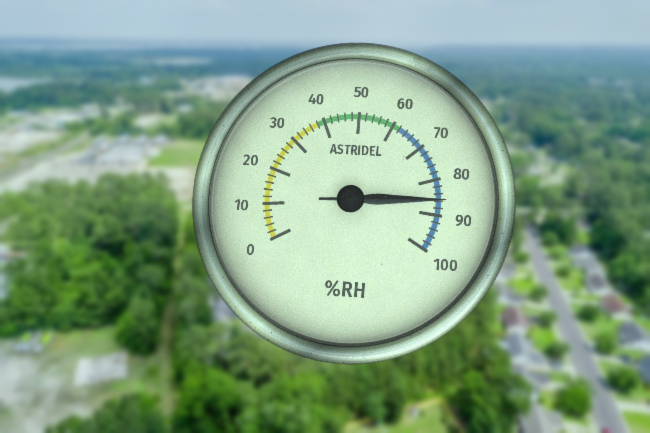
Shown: 86 (%)
